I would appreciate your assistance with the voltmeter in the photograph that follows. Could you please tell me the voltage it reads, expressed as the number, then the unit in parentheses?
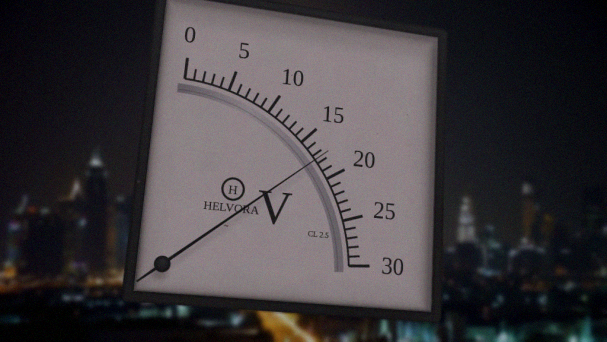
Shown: 17.5 (V)
